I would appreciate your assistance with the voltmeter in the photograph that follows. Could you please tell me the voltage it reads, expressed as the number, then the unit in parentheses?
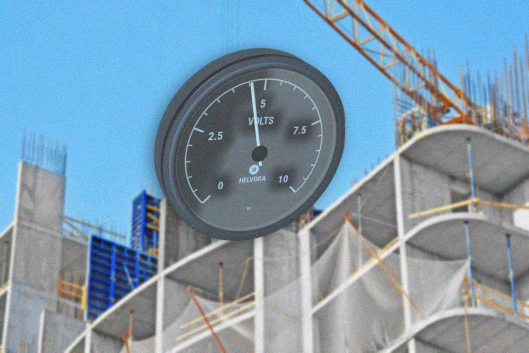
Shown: 4.5 (V)
